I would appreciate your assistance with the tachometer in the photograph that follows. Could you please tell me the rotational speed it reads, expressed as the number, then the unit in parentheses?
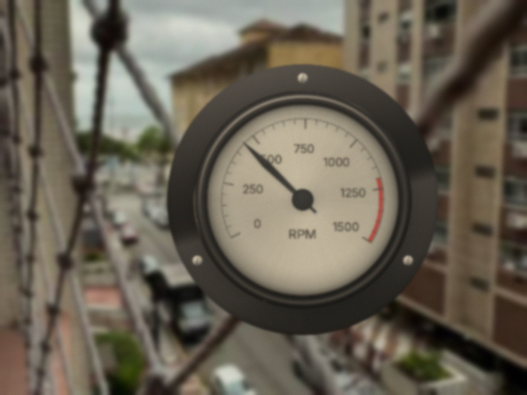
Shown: 450 (rpm)
